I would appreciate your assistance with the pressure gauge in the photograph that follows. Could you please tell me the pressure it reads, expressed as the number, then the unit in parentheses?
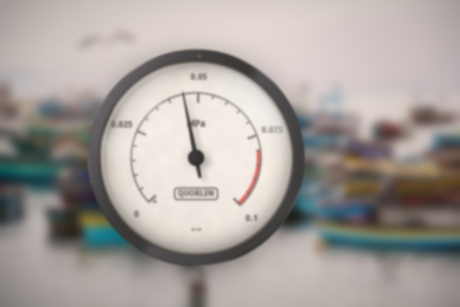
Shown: 0.045 (MPa)
